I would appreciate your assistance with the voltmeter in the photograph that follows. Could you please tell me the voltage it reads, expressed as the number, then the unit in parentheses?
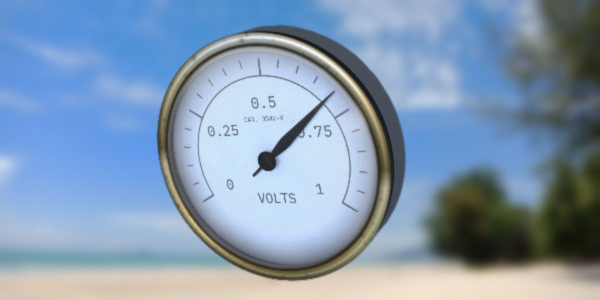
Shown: 0.7 (V)
